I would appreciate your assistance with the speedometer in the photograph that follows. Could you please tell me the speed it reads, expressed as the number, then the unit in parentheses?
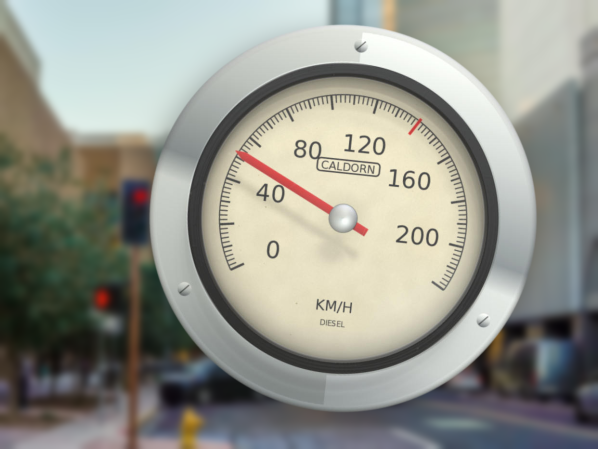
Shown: 52 (km/h)
